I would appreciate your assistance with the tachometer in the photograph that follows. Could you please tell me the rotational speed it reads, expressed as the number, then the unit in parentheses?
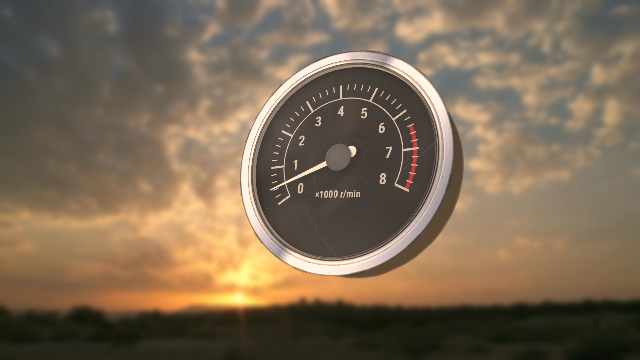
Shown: 400 (rpm)
